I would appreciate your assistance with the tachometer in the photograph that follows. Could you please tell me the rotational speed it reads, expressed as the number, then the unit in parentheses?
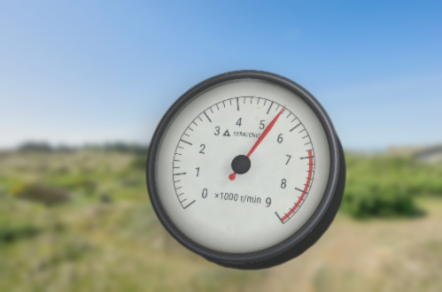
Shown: 5400 (rpm)
